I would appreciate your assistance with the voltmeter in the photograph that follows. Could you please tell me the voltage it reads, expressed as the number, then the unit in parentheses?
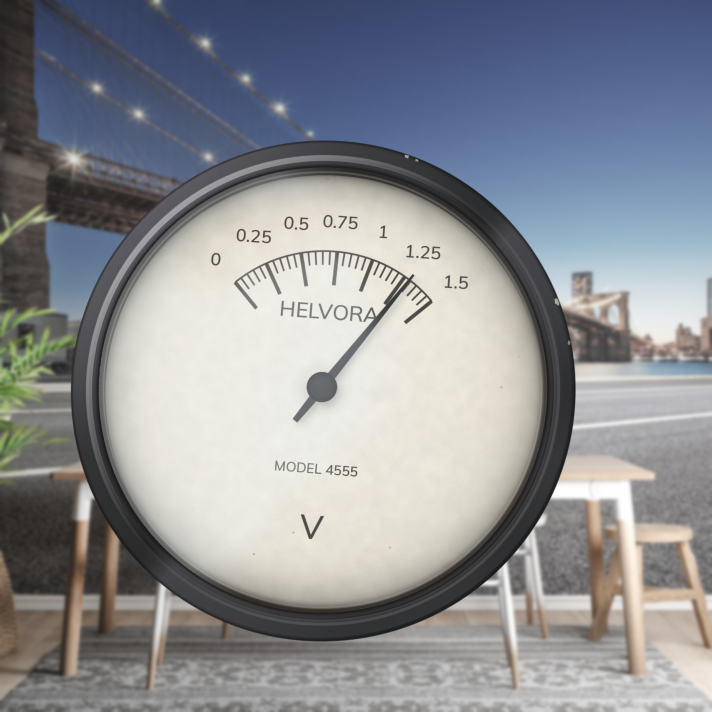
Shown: 1.3 (V)
